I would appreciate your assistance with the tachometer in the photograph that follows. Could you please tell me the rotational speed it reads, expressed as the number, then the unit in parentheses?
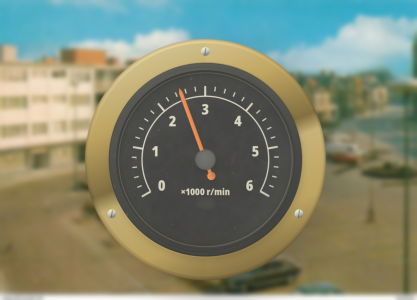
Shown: 2500 (rpm)
